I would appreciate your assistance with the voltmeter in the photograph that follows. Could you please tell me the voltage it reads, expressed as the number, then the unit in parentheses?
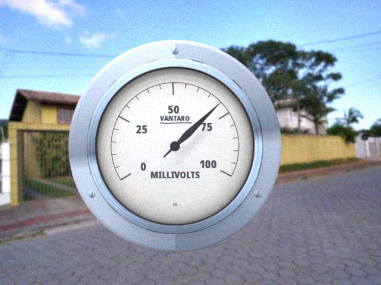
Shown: 70 (mV)
